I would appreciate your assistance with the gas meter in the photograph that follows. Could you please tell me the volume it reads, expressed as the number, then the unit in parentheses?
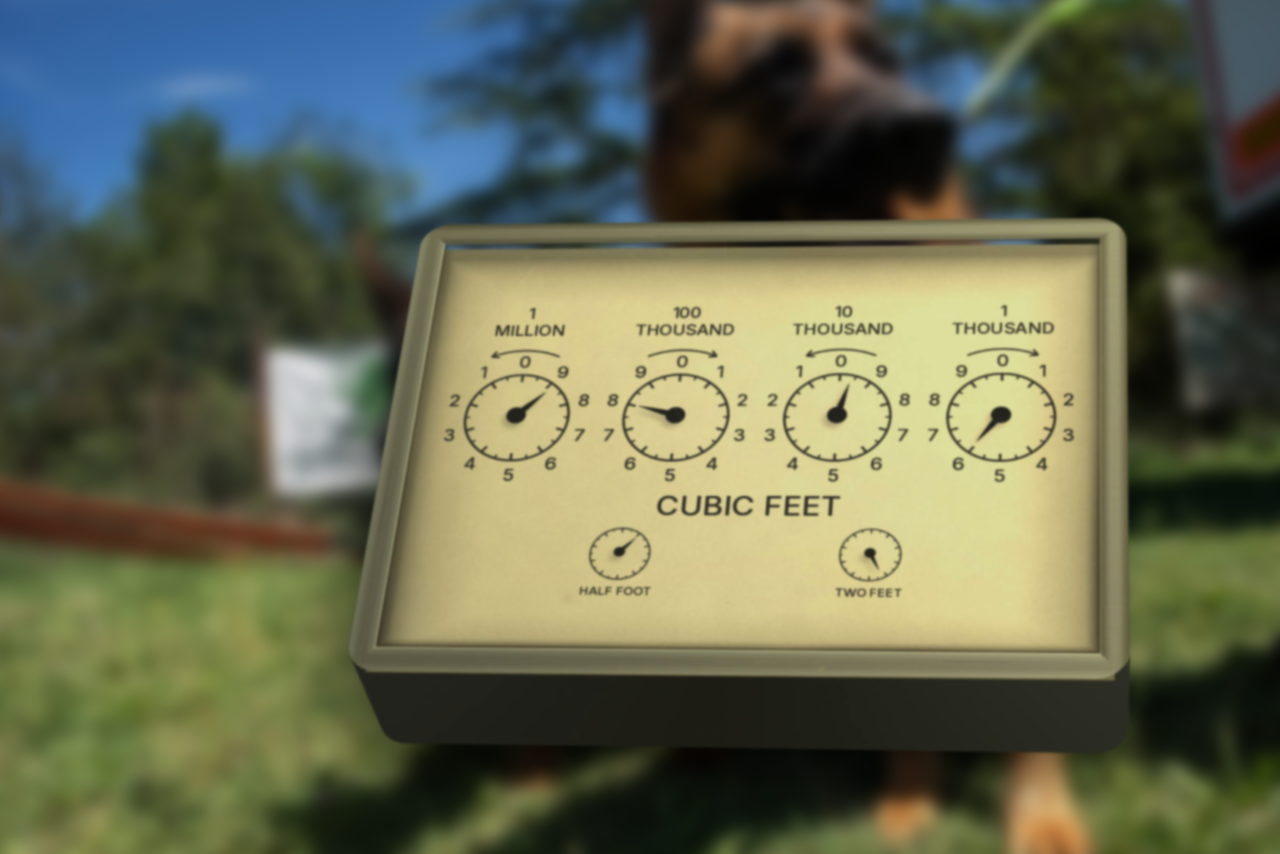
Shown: 879600 (ft³)
